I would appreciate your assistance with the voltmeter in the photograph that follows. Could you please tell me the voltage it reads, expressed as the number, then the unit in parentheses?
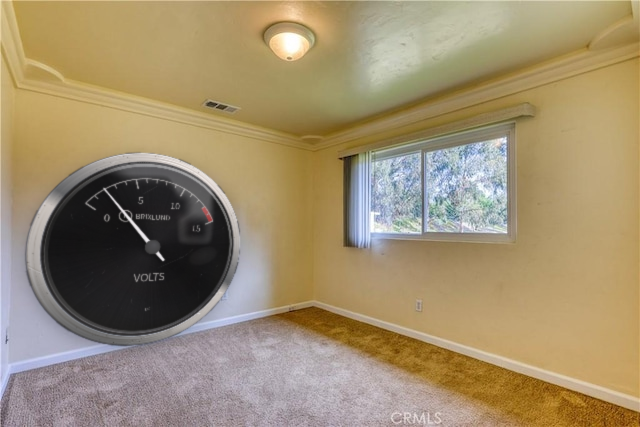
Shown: 2 (V)
